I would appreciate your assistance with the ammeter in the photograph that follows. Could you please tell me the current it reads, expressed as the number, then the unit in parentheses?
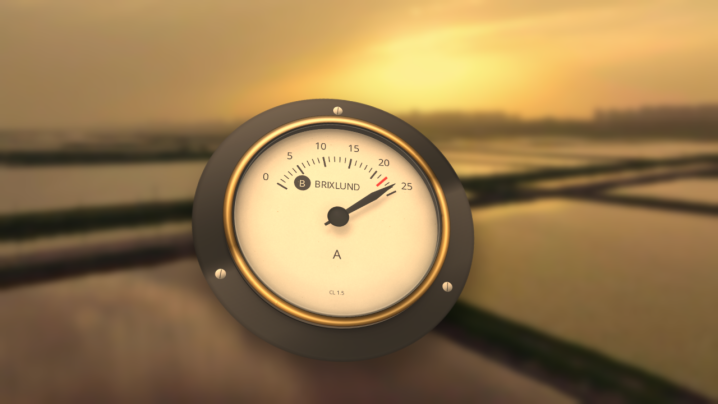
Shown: 24 (A)
